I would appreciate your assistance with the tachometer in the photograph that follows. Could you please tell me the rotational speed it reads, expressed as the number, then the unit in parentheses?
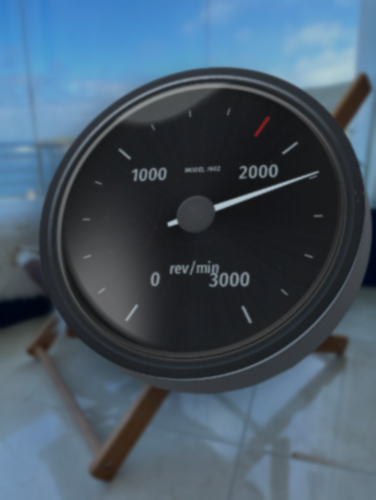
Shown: 2200 (rpm)
